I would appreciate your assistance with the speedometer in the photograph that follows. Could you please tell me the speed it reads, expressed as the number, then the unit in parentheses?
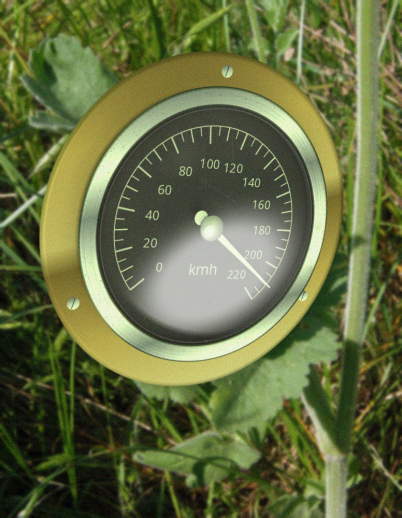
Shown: 210 (km/h)
